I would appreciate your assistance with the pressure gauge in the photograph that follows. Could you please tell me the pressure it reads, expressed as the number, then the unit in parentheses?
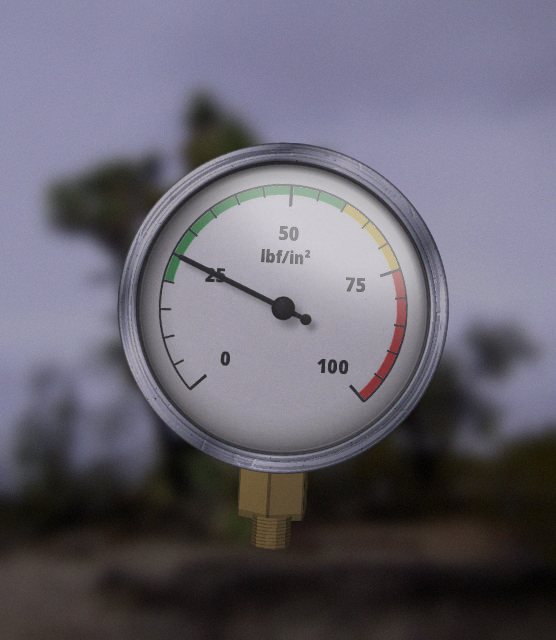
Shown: 25 (psi)
